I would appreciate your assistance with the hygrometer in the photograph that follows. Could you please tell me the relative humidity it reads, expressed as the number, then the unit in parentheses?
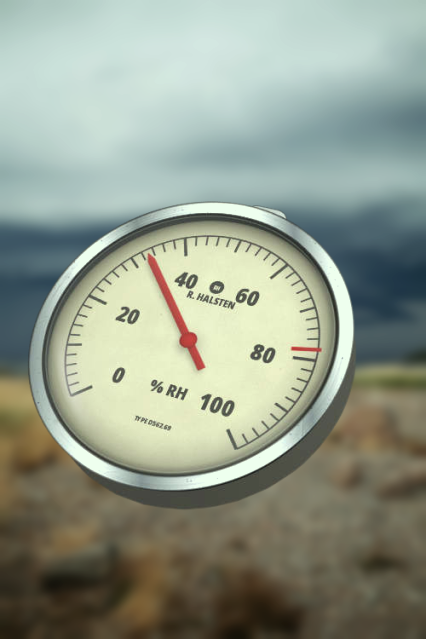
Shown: 33 (%)
